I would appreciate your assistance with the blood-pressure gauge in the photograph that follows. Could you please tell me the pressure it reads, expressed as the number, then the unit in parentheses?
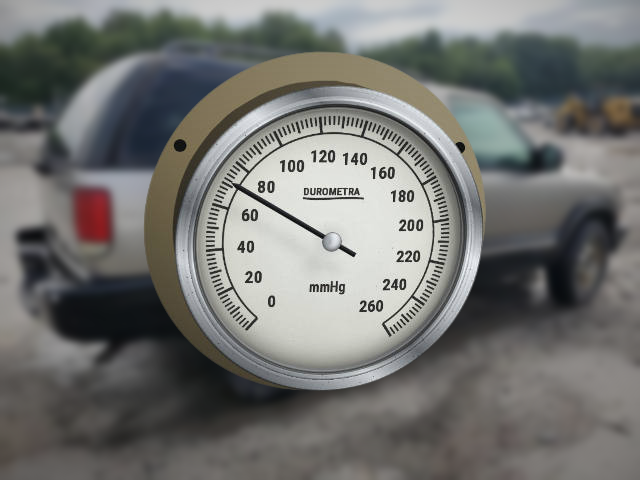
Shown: 72 (mmHg)
